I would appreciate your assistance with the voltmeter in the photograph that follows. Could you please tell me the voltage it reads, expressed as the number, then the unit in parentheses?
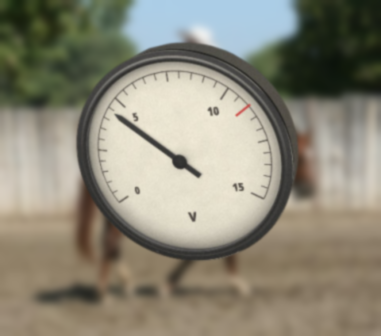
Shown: 4.5 (V)
